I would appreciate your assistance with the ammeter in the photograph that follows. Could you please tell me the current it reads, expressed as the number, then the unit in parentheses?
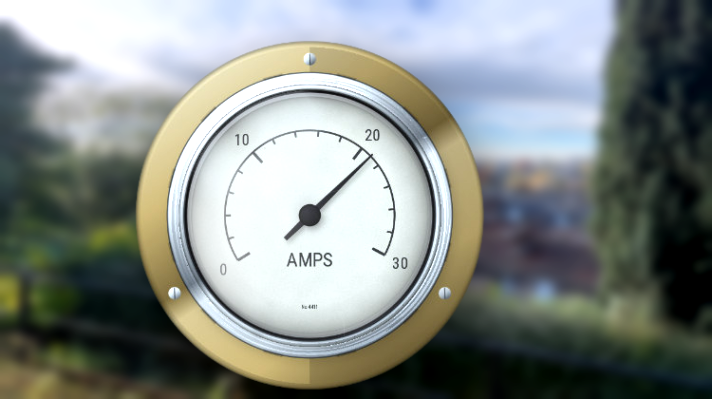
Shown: 21 (A)
